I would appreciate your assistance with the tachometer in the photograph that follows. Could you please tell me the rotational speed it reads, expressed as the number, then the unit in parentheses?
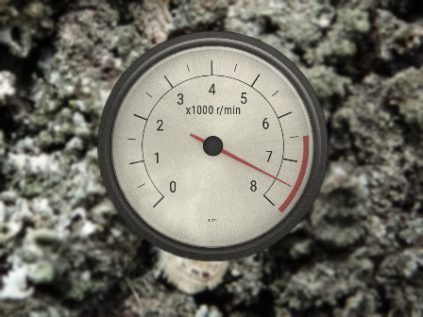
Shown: 7500 (rpm)
